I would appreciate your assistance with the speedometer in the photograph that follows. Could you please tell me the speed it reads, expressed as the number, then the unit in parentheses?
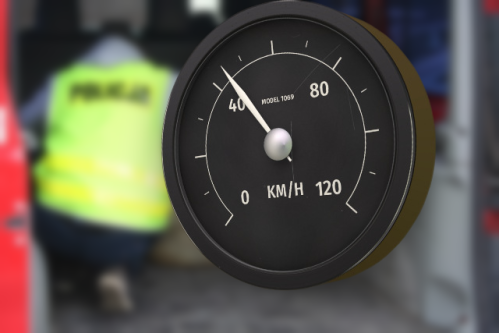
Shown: 45 (km/h)
